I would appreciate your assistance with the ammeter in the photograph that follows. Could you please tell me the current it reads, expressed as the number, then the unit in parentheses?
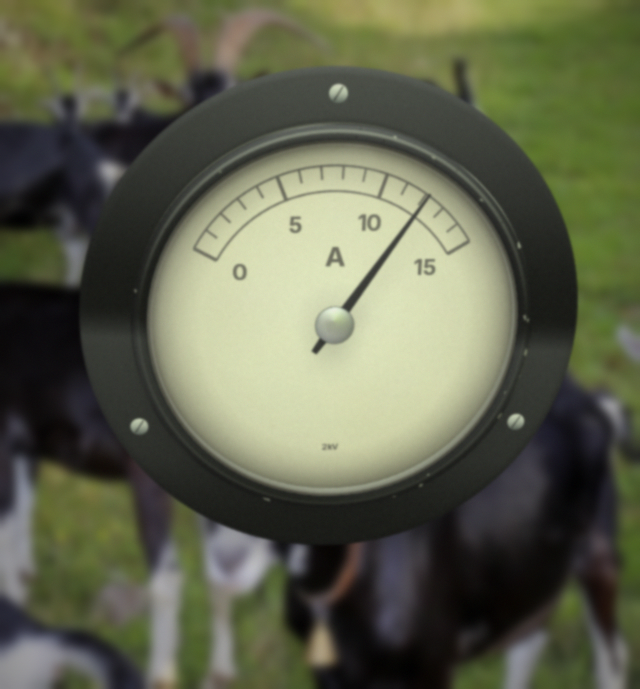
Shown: 12 (A)
